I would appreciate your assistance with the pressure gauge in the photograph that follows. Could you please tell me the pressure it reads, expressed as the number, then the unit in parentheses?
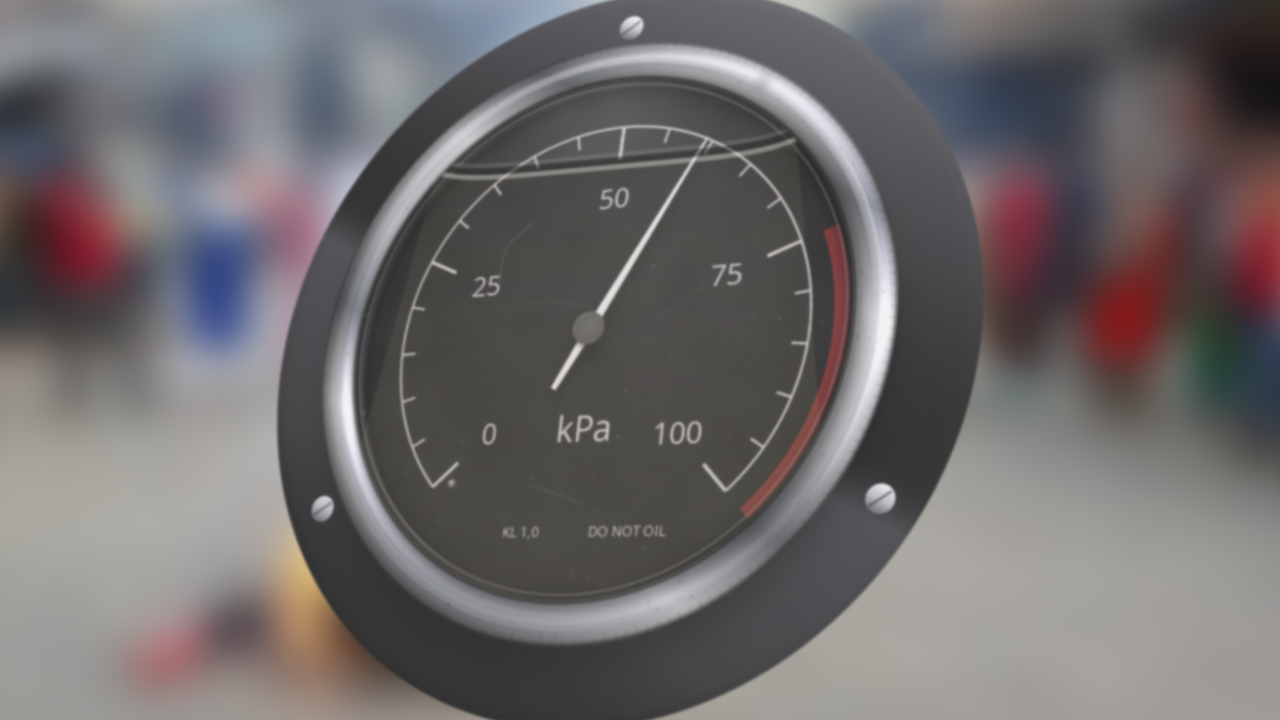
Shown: 60 (kPa)
